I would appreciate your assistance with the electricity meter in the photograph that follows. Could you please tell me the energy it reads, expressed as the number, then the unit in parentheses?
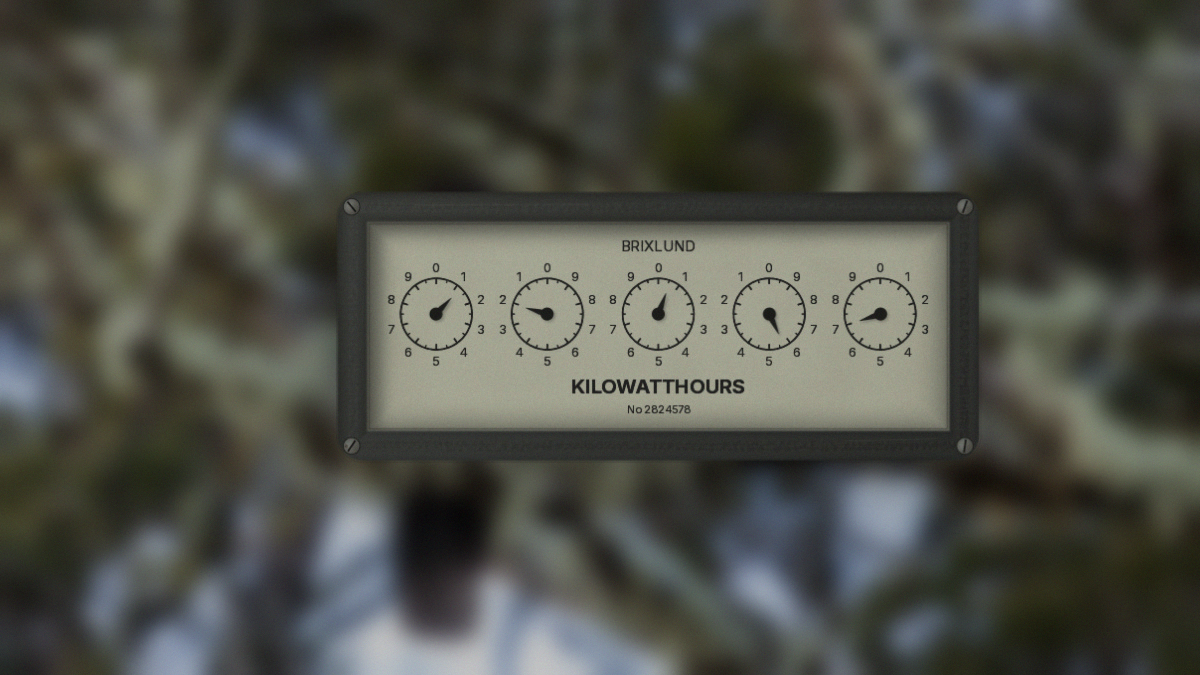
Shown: 12057 (kWh)
